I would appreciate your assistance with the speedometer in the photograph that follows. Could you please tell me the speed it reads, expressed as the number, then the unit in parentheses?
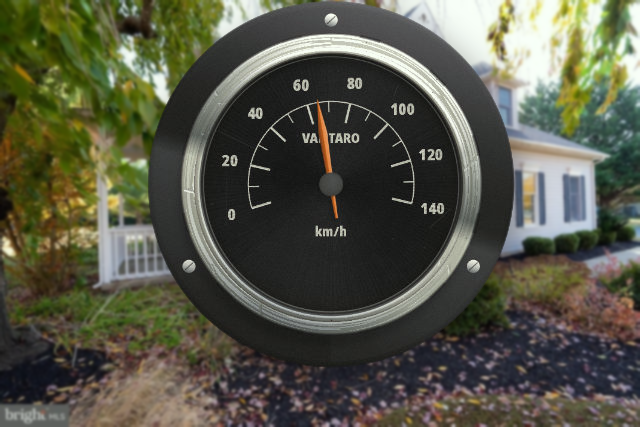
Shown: 65 (km/h)
